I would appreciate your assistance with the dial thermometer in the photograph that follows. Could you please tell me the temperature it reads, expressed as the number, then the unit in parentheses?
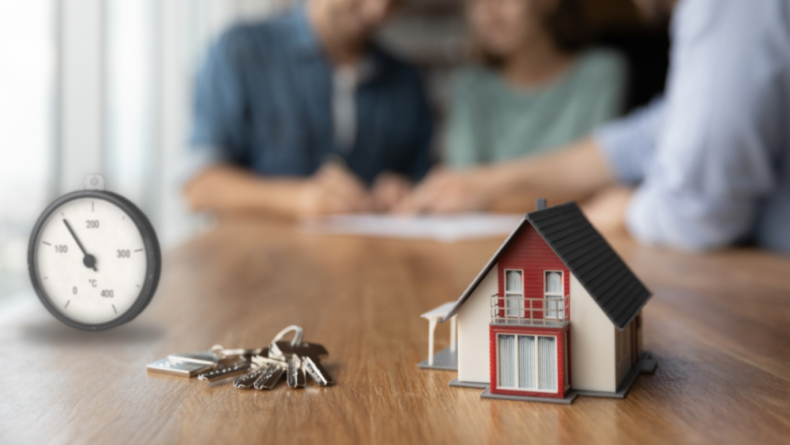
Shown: 150 (°C)
